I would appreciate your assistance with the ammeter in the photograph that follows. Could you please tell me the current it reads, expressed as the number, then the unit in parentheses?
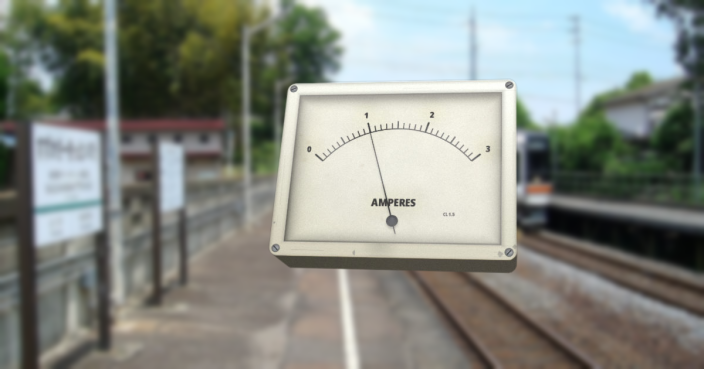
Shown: 1 (A)
